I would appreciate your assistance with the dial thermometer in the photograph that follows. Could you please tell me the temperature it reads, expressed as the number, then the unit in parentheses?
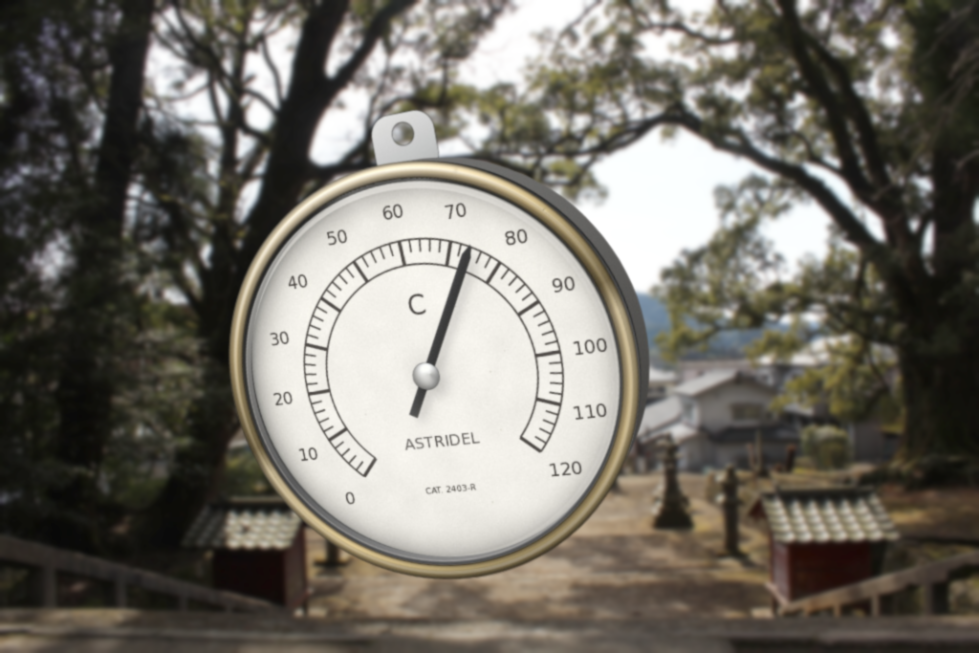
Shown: 74 (°C)
